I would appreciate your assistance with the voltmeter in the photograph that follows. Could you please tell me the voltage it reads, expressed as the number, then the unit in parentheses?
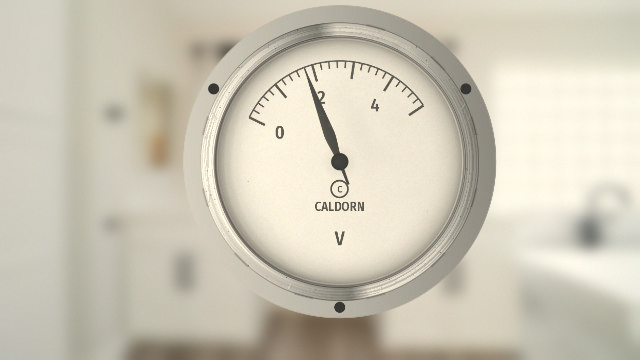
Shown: 1.8 (V)
